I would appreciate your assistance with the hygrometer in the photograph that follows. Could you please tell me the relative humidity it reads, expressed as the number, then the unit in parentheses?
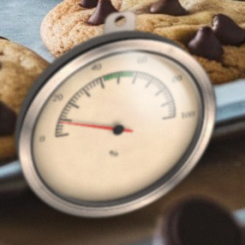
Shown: 10 (%)
